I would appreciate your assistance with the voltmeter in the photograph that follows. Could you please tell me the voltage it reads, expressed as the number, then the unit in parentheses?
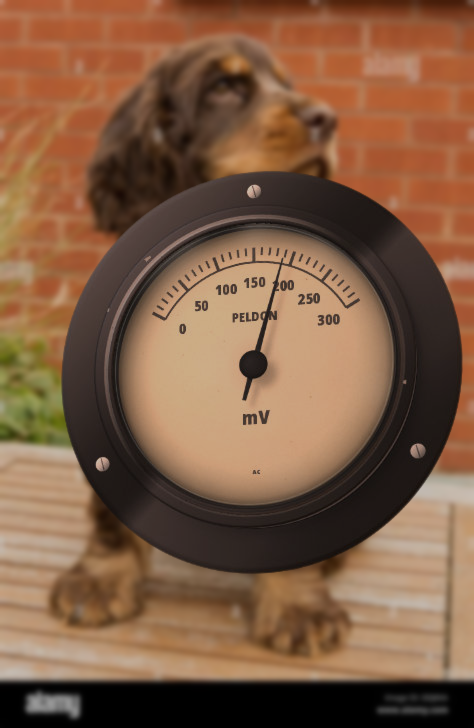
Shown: 190 (mV)
